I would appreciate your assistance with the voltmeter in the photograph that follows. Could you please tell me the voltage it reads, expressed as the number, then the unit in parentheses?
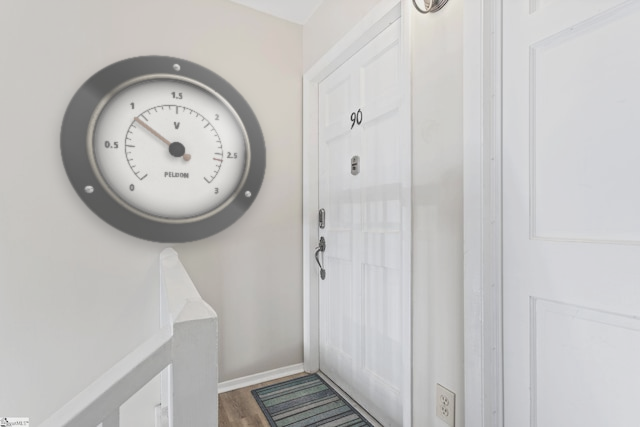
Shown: 0.9 (V)
